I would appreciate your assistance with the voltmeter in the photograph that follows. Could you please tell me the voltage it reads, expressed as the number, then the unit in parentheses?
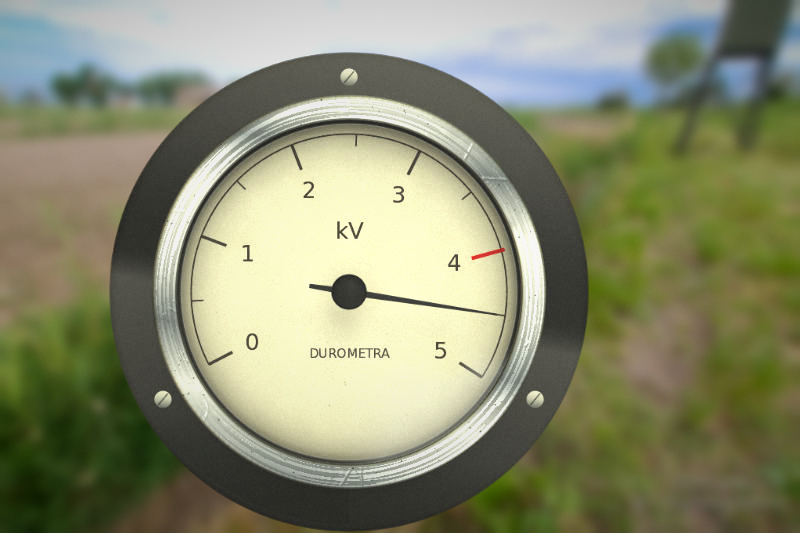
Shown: 4.5 (kV)
